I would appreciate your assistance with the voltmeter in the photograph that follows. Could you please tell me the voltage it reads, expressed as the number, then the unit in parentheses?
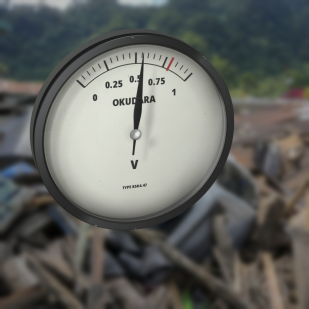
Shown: 0.55 (V)
